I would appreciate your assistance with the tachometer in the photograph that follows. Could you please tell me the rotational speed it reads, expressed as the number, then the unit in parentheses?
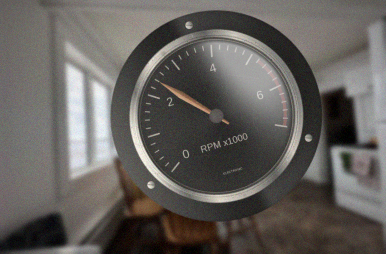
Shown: 2400 (rpm)
